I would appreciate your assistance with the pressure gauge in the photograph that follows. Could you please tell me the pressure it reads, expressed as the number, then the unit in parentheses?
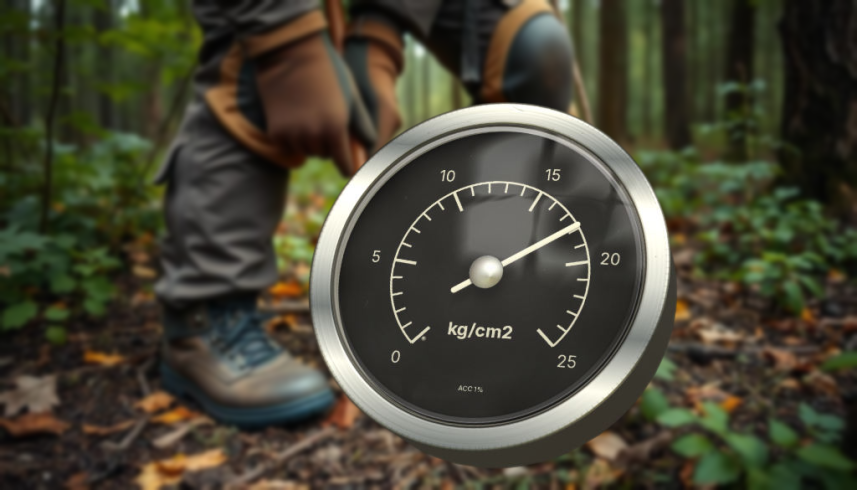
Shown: 18 (kg/cm²)
